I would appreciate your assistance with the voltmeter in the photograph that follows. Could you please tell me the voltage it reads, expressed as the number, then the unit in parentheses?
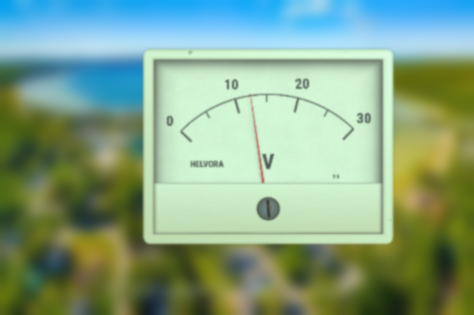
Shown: 12.5 (V)
